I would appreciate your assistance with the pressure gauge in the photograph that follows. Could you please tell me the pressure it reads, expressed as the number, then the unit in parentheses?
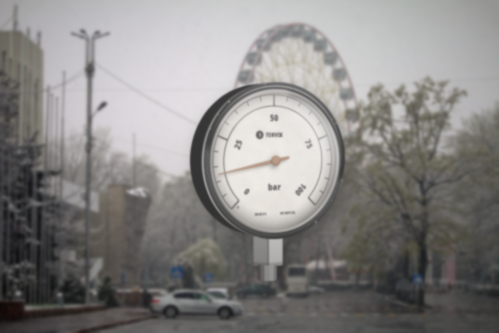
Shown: 12.5 (bar)
